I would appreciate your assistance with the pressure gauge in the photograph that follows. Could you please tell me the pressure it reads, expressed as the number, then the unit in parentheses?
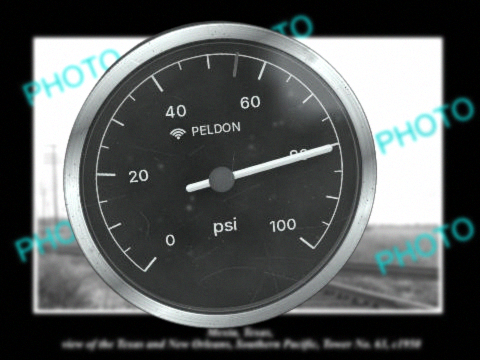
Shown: 80 (psi)
